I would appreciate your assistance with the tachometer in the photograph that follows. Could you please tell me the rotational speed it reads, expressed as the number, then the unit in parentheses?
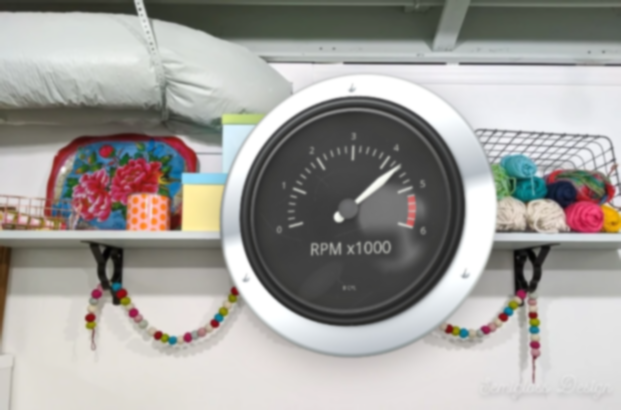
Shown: 4400 (rpm)
